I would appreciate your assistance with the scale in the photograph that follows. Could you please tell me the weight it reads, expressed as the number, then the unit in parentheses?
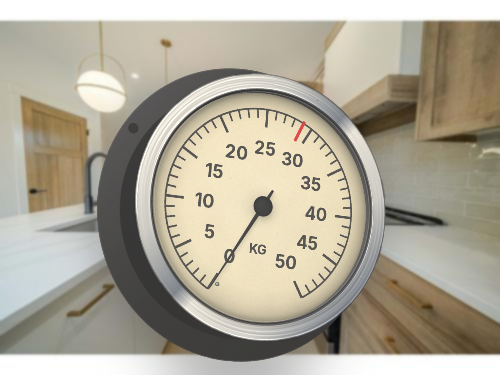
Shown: 0 (kg)
